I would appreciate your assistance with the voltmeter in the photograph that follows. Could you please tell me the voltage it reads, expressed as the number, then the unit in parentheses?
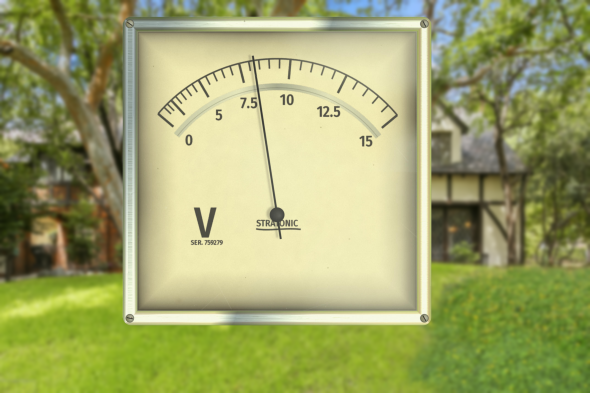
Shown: 8.25 (V)
